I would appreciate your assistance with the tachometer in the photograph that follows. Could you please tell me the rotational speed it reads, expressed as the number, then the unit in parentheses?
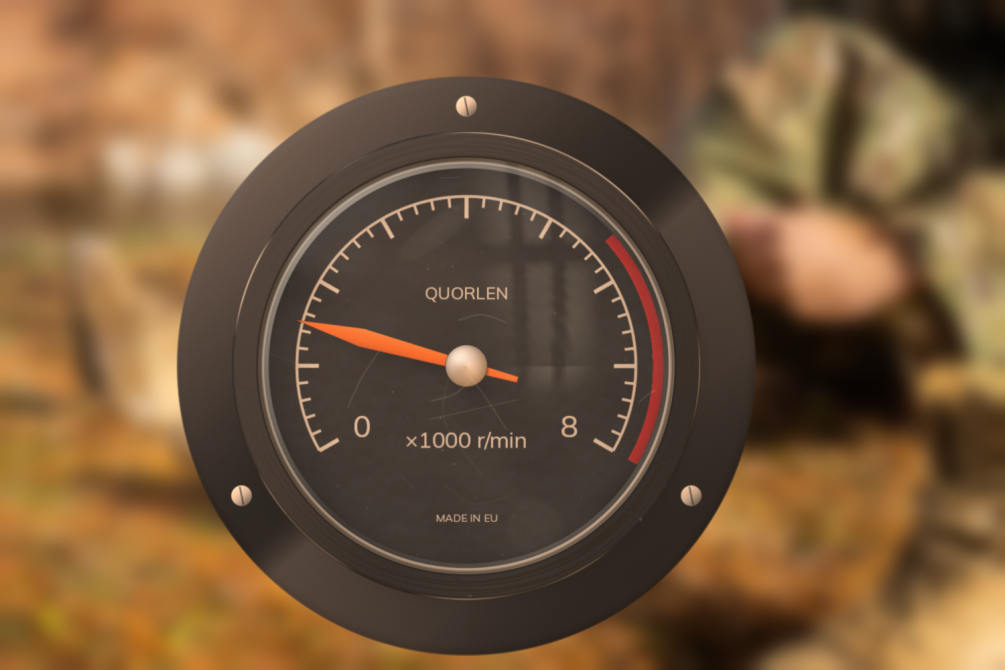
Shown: 1500 (rpm)
